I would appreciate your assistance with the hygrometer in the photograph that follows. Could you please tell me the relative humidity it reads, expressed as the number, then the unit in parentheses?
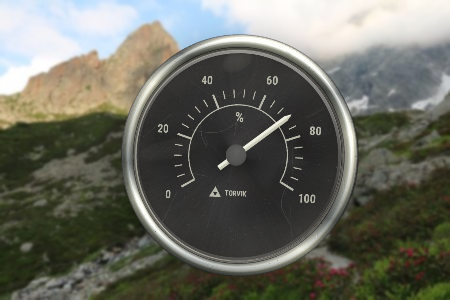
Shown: 72 (%)
